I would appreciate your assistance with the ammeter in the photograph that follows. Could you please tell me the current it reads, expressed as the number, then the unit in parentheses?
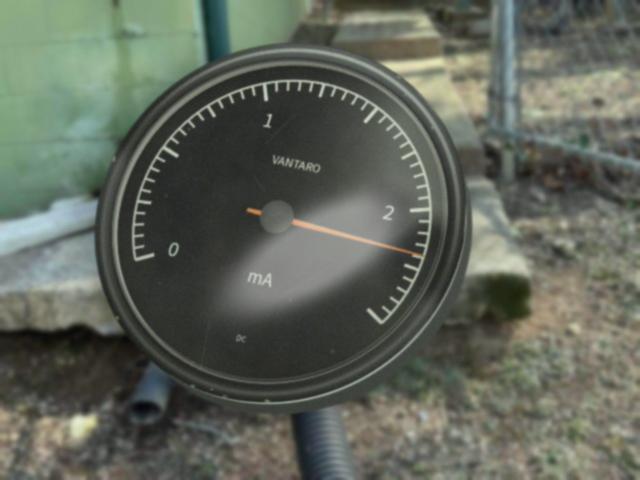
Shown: 2.2 (mA)
